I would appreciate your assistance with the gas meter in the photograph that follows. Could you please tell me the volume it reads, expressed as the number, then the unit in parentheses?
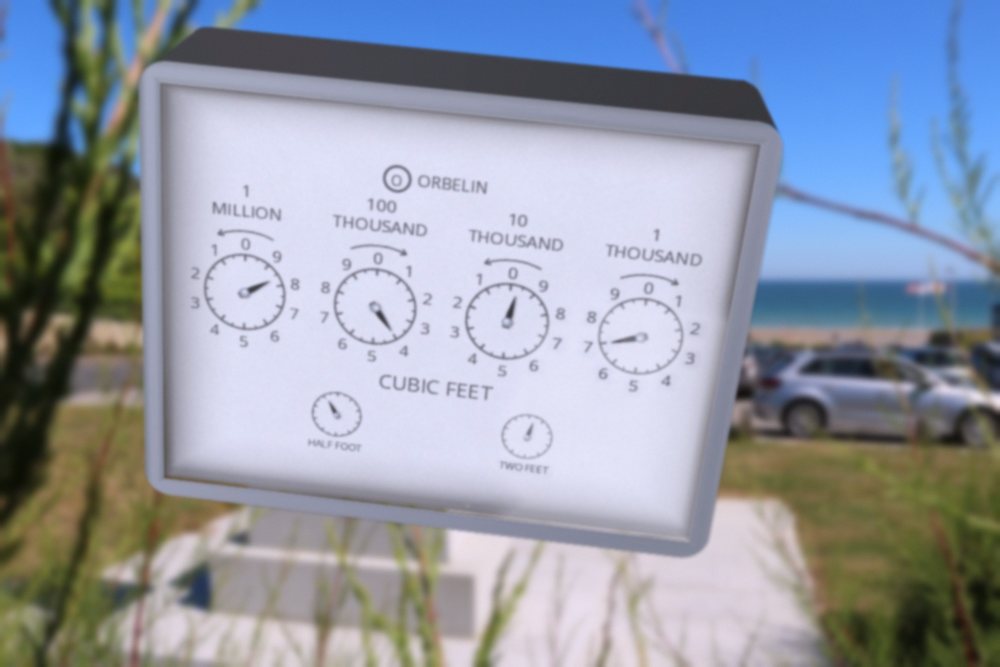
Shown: 839700 (ft³)
